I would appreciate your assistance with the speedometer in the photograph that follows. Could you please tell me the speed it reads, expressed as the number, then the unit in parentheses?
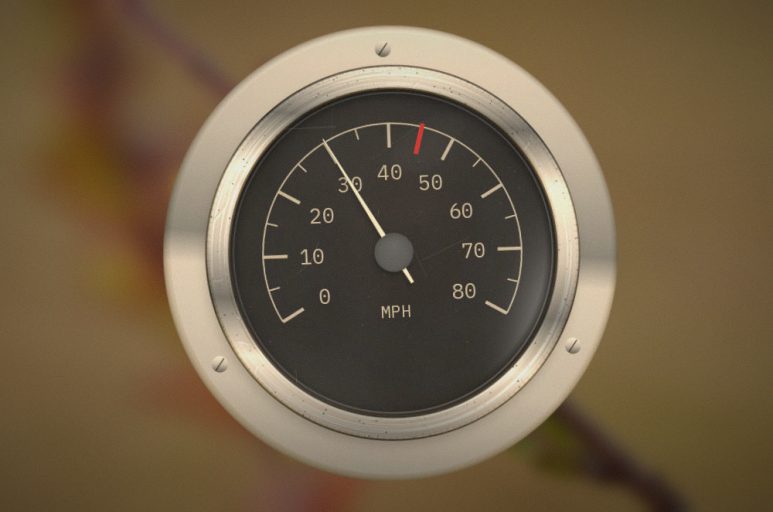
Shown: 30 (mph)
